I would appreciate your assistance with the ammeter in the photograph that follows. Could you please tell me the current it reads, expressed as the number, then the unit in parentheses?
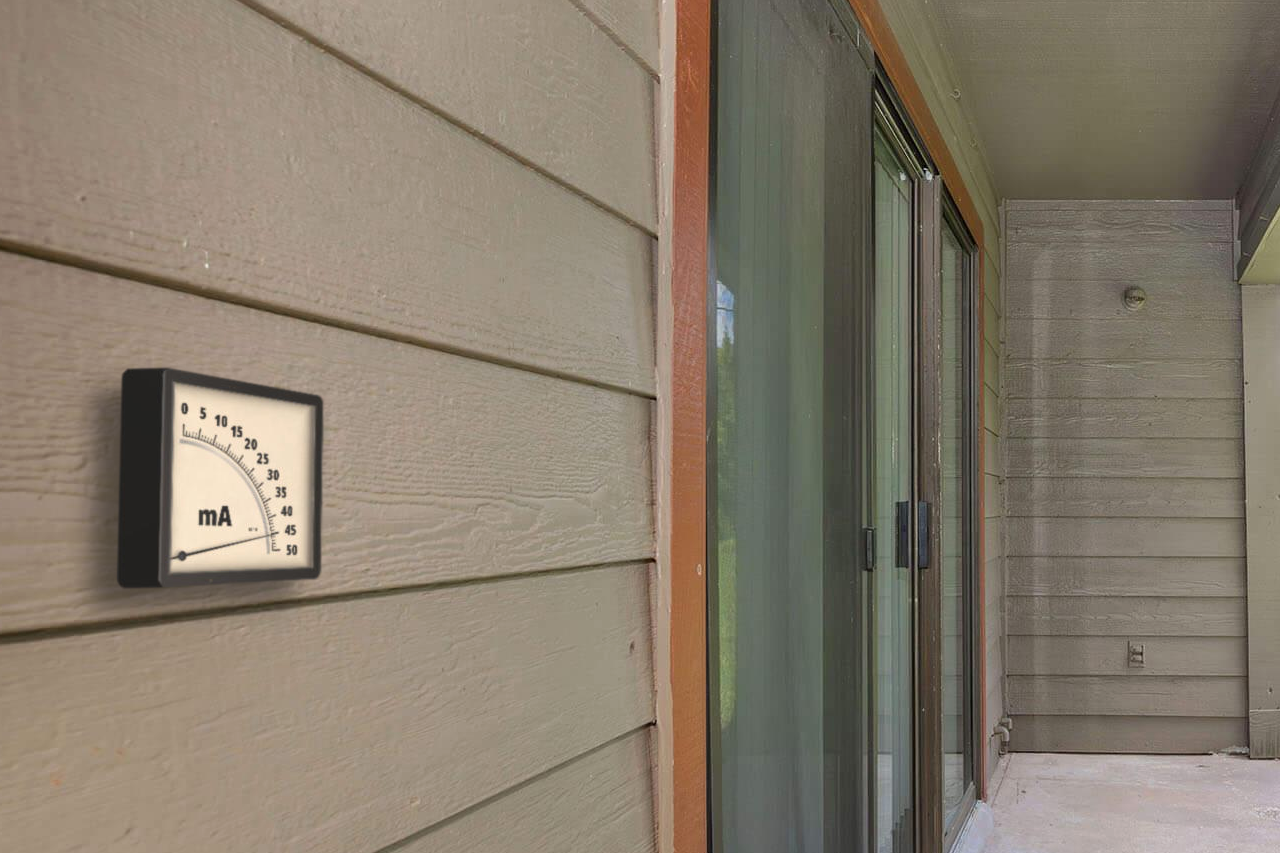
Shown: 45 (mA)
